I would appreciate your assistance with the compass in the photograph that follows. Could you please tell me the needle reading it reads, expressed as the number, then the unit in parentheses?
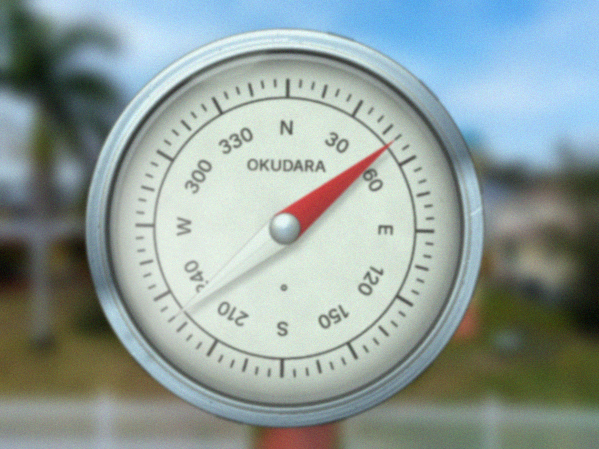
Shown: 50 (°)
